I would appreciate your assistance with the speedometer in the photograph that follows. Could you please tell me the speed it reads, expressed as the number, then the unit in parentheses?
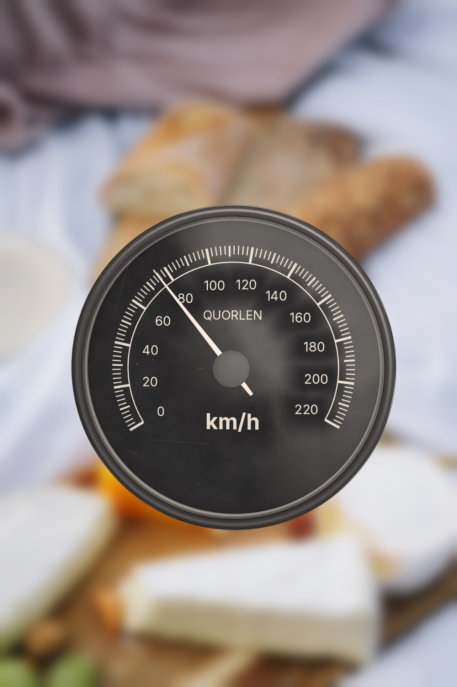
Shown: 76 (km/h)
